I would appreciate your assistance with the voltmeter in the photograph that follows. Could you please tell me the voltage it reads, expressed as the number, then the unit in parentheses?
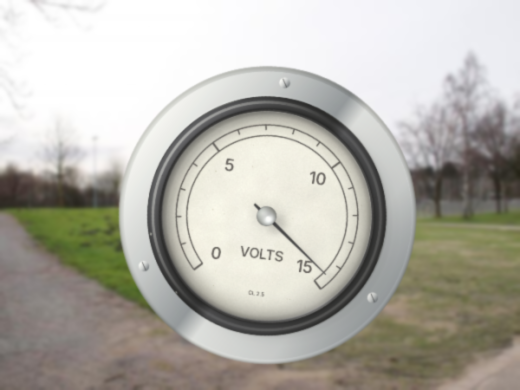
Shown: 14.5 (V)
